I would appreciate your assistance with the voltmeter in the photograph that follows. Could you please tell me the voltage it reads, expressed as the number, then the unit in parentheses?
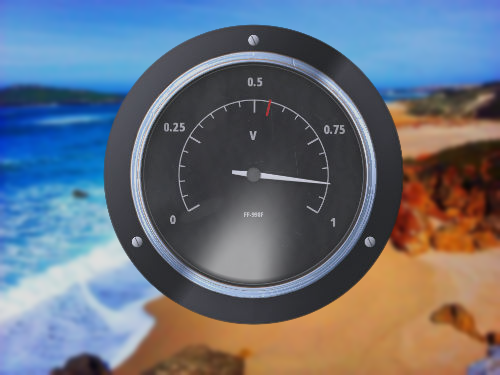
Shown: 0.9 (V)
